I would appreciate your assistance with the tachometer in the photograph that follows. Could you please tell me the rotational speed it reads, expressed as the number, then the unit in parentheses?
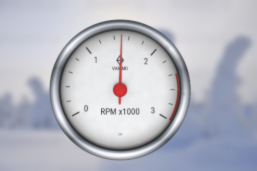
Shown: 1500 (rpm)
